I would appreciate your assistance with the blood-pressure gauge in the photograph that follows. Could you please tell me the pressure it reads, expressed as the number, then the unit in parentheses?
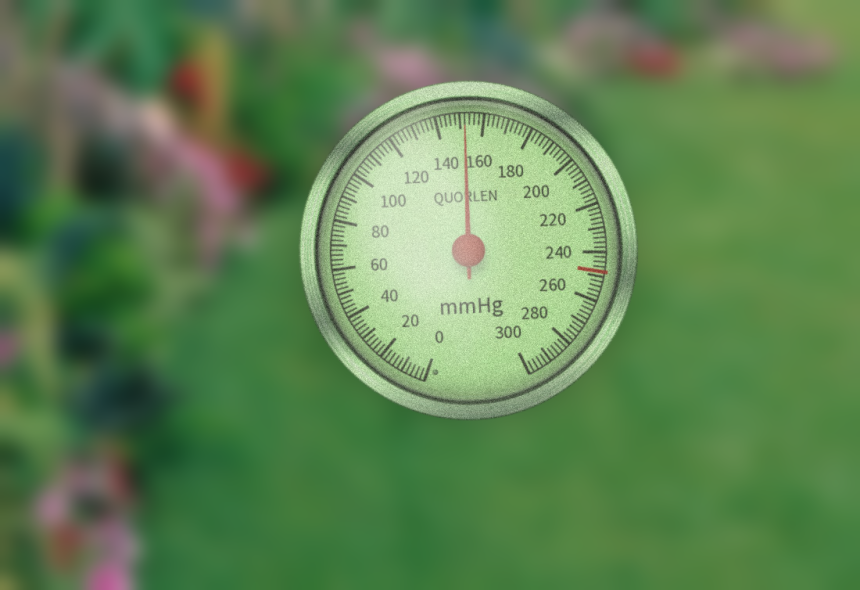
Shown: 152 (mmHg)
